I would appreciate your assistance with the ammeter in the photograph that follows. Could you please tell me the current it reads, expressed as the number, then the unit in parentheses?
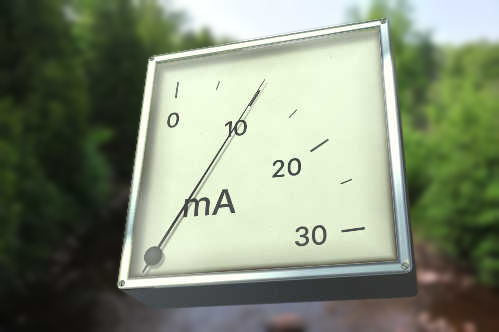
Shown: 10 (mA)
